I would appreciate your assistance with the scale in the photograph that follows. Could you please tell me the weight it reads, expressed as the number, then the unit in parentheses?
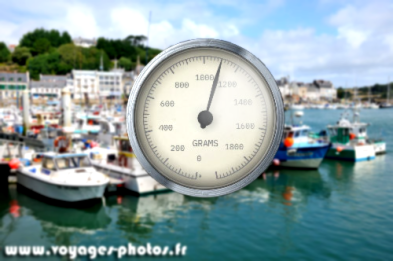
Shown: 1100 (g)
